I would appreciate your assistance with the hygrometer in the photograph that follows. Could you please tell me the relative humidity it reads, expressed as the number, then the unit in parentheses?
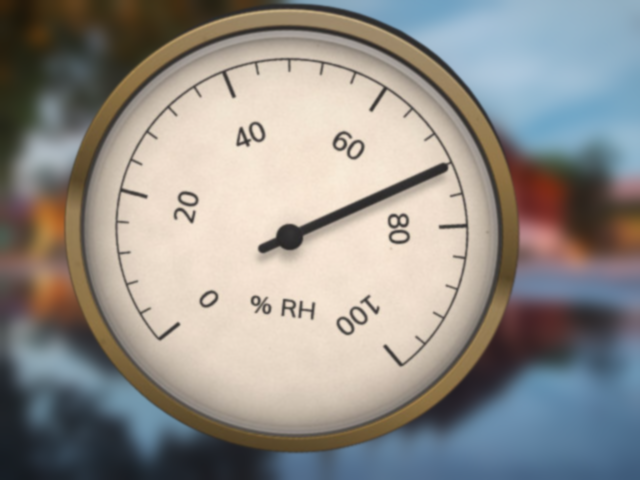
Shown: 72 (%)
